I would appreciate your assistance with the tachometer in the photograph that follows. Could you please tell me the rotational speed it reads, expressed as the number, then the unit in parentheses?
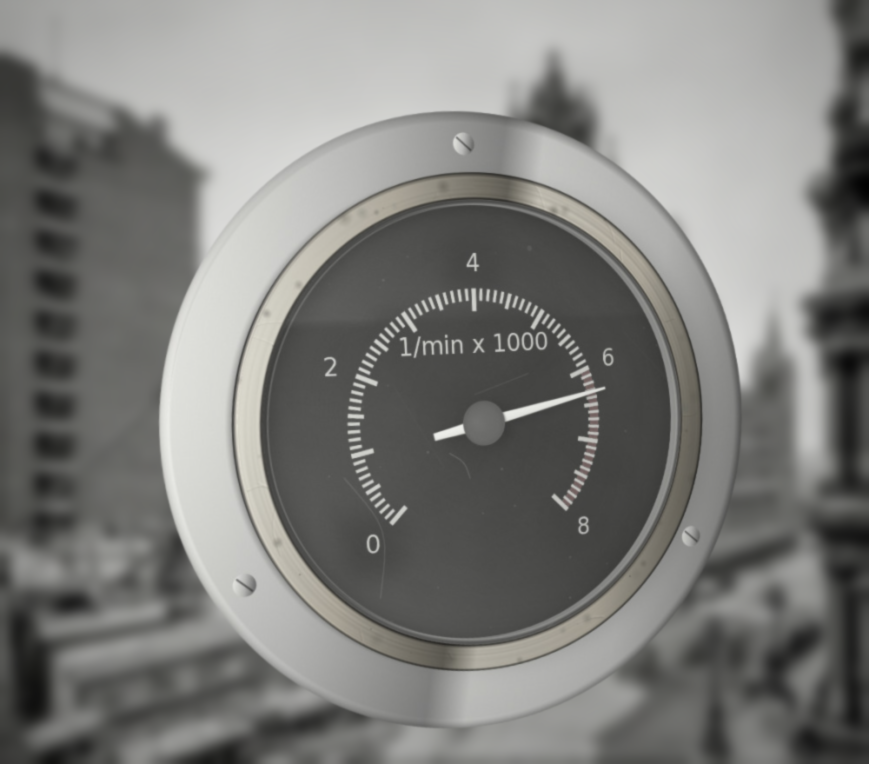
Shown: 6300 (rpm)
